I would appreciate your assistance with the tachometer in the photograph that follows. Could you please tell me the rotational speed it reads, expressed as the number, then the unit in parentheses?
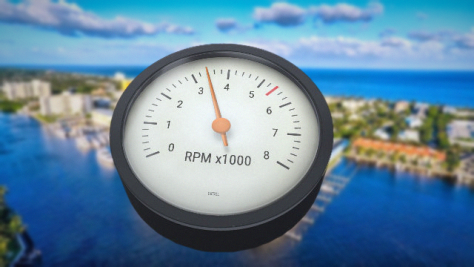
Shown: 3400 (rpm)
